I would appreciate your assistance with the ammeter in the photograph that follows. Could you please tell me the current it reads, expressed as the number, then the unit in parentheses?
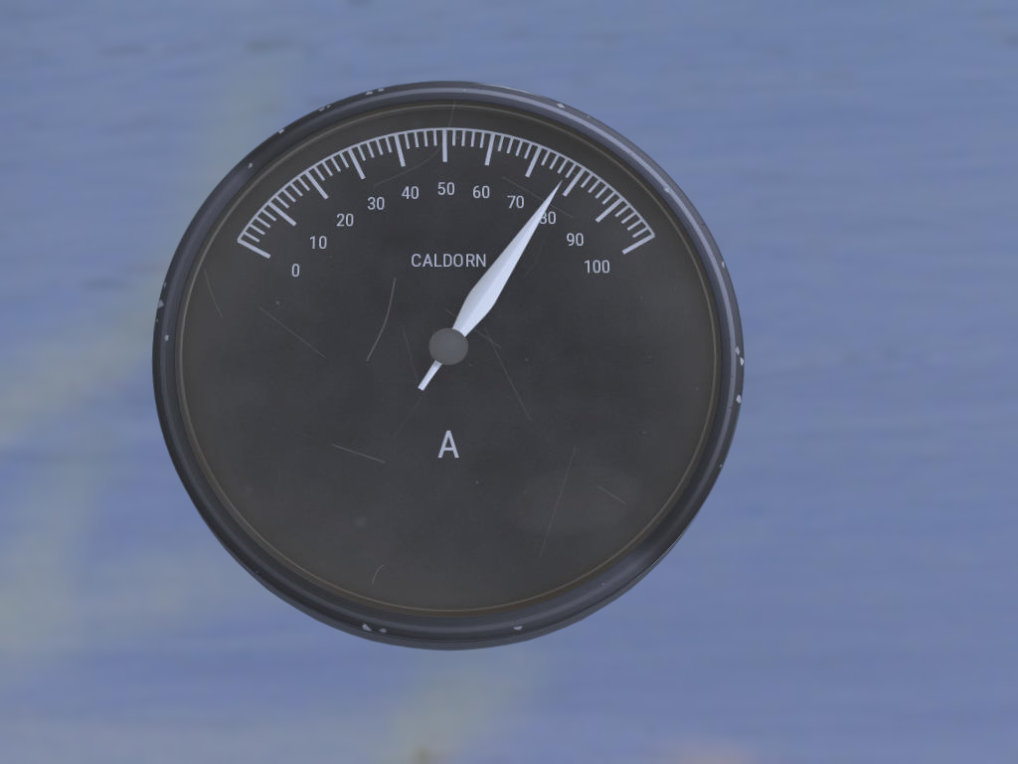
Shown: 78 (A)
